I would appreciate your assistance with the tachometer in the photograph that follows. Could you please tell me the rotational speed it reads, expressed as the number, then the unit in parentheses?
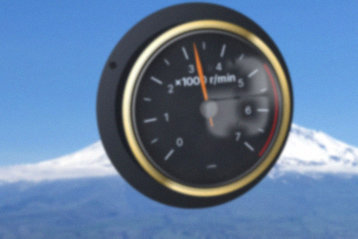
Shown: 3250 (rpm)
